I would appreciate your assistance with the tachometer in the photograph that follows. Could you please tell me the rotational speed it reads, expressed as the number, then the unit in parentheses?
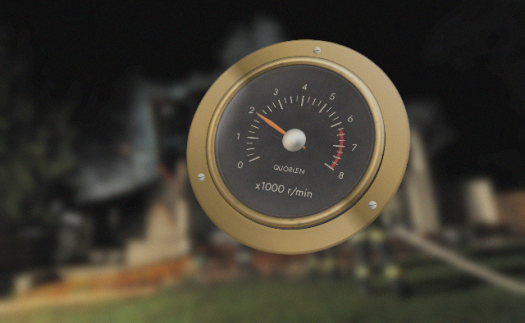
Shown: 2000 (rpm)
